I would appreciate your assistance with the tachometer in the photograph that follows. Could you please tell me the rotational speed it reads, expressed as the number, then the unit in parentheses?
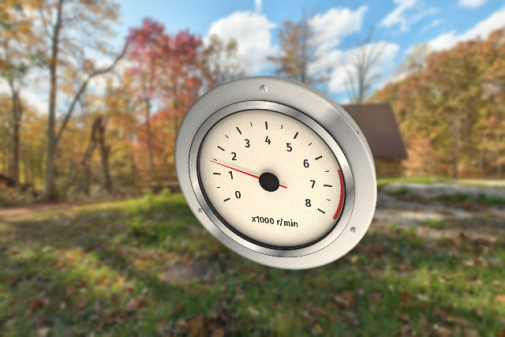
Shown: 1500 (rpm)
